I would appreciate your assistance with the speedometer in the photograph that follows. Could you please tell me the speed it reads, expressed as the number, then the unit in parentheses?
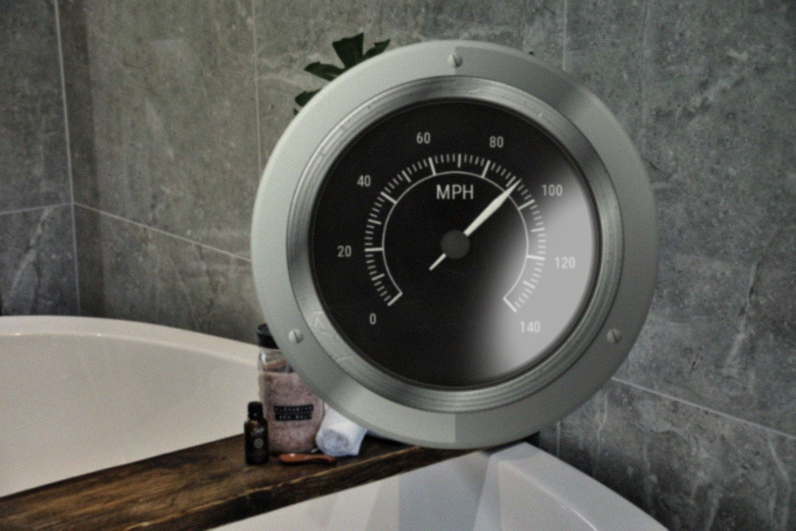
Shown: 92 (mph)
